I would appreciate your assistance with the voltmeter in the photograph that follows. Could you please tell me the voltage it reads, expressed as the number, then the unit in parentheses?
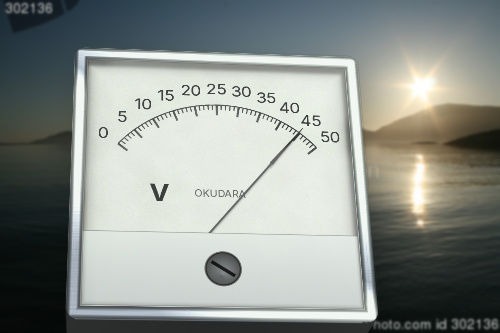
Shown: 45 (V)
